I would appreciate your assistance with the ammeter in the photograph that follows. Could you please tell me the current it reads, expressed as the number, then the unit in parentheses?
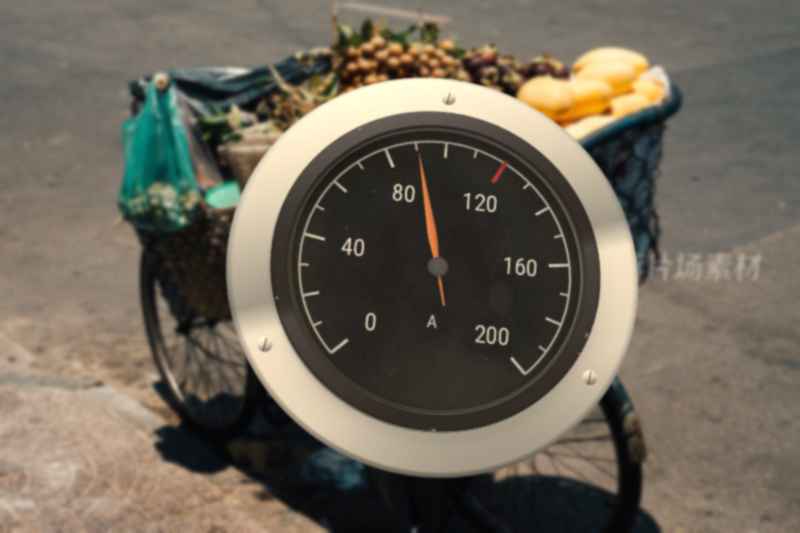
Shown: 90 (A)
